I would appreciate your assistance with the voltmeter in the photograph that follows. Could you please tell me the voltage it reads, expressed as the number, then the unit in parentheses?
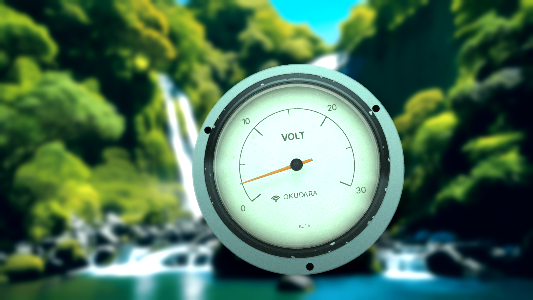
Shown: 2.5 (V)
